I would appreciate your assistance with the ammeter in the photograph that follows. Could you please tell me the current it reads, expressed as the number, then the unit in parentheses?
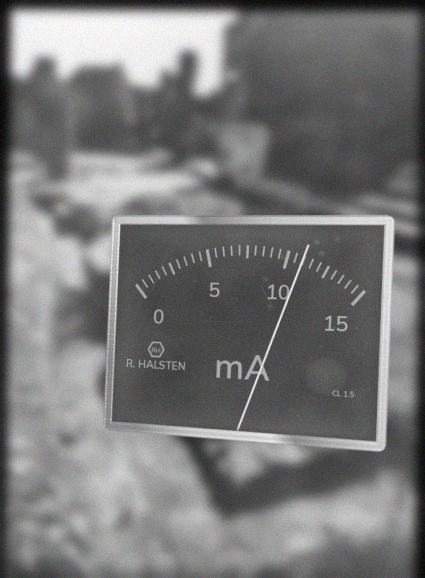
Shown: 11 (mA)
